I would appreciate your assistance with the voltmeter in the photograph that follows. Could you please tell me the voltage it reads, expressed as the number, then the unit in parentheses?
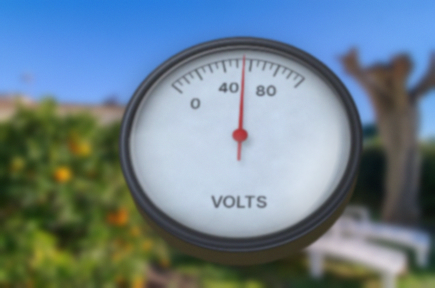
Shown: 55 (V)
